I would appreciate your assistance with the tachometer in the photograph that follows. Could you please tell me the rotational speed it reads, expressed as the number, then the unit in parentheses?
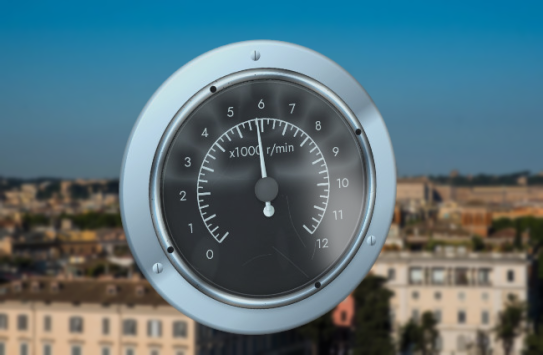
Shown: 5750 (rpm)
